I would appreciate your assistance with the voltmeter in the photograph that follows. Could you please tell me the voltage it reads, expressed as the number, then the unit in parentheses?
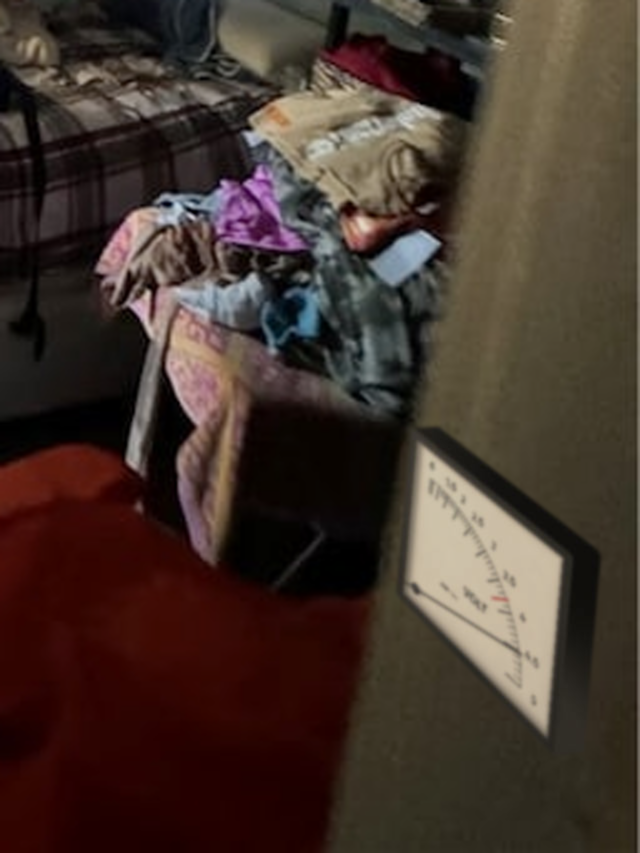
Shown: 4.5 (V)
